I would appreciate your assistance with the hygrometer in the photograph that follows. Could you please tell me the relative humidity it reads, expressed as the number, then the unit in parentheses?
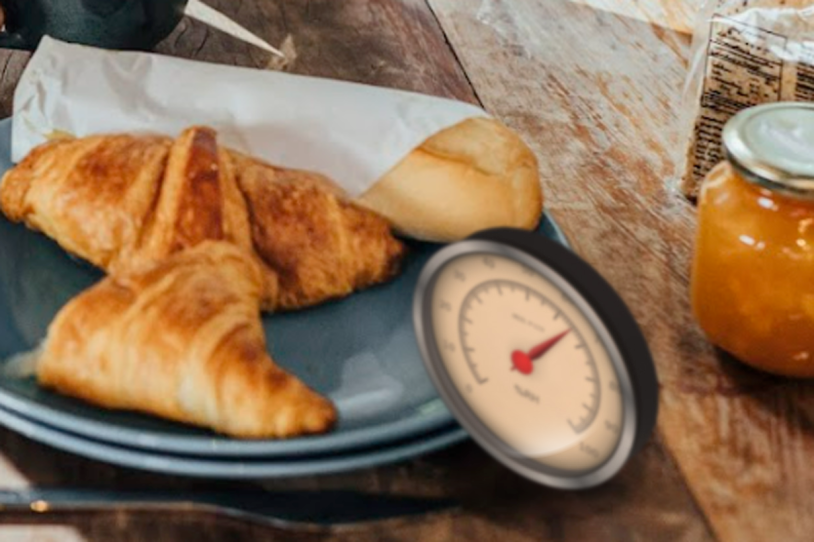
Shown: 65 (%)
